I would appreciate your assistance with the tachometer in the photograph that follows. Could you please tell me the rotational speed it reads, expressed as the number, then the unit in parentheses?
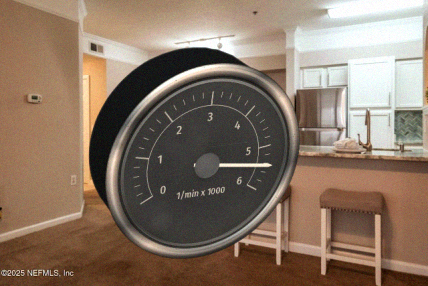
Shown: 5400 (rpm)
